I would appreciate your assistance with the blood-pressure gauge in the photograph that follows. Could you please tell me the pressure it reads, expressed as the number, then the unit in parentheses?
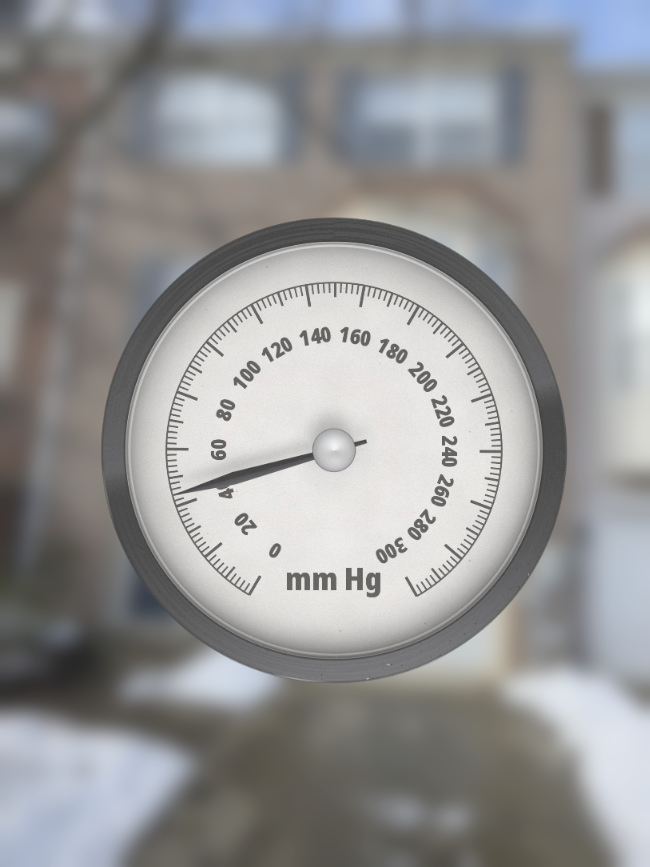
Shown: 44 (mmHg)
